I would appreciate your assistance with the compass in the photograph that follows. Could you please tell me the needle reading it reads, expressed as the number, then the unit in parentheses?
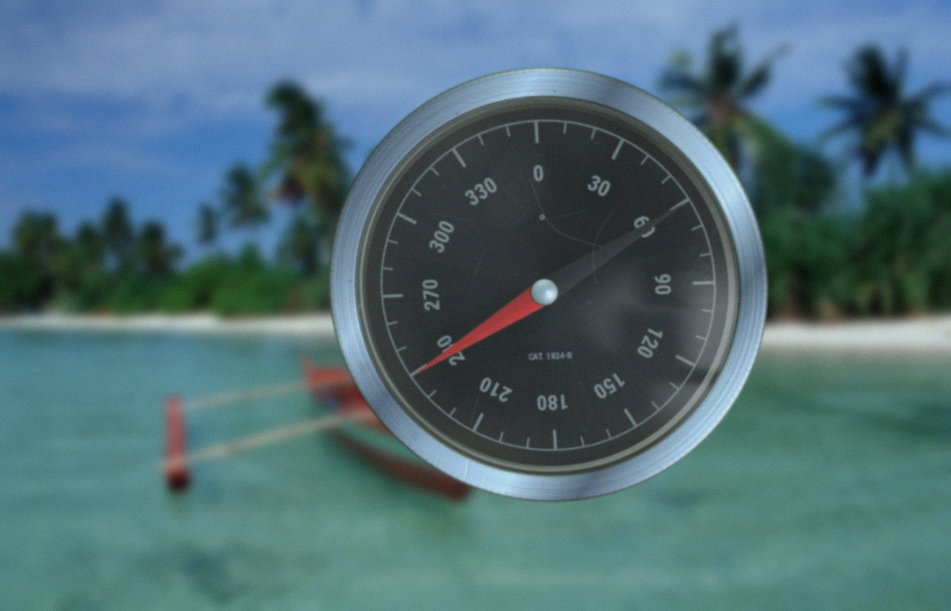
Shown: 240 (°)
